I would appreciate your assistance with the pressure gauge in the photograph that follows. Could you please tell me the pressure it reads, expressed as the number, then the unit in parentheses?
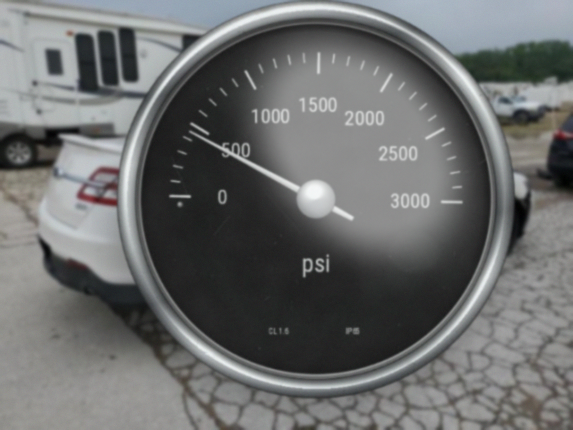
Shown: 450 (psi)
